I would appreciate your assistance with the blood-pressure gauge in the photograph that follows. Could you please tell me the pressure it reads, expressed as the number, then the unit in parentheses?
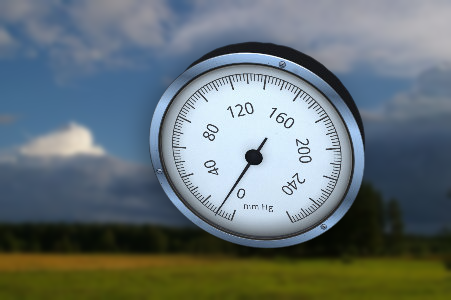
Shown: 10 (mmHg)
